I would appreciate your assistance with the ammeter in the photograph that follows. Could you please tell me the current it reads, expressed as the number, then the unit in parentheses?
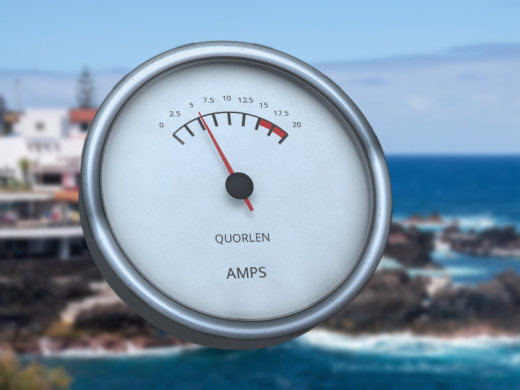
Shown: 5 (A)
